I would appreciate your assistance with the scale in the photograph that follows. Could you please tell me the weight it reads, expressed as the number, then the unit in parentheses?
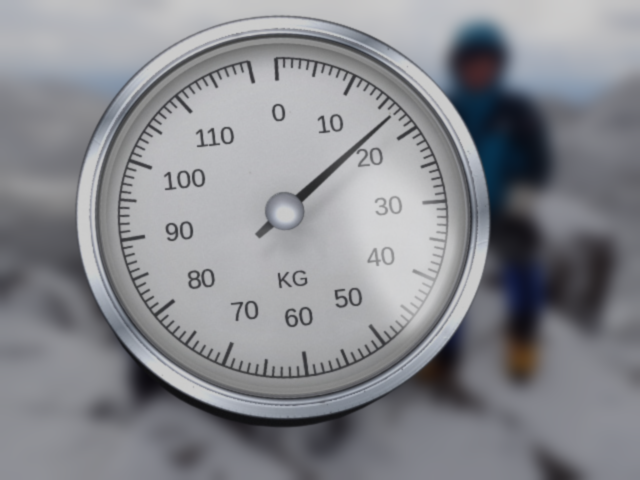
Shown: 17 (kg)
